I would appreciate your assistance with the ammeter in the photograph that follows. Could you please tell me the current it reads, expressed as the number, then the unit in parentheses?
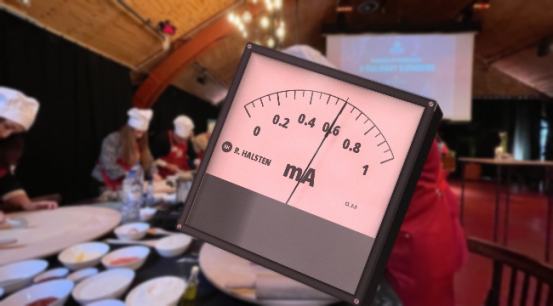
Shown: 0.6 (mA)
